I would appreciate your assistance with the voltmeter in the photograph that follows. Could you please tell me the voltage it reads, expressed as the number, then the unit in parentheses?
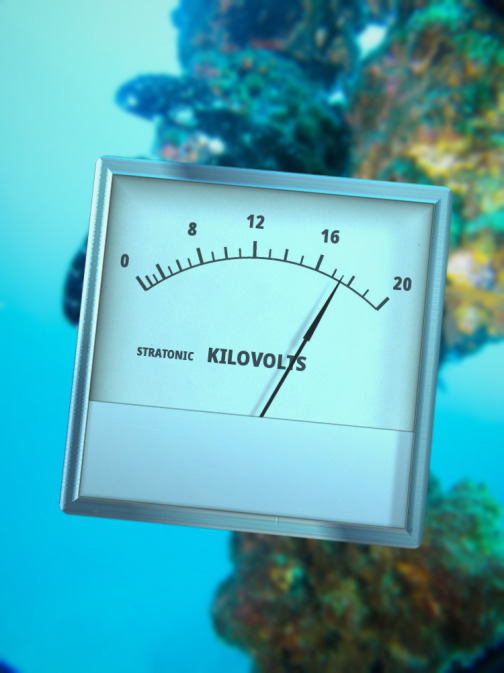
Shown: 17.5 (kV)
